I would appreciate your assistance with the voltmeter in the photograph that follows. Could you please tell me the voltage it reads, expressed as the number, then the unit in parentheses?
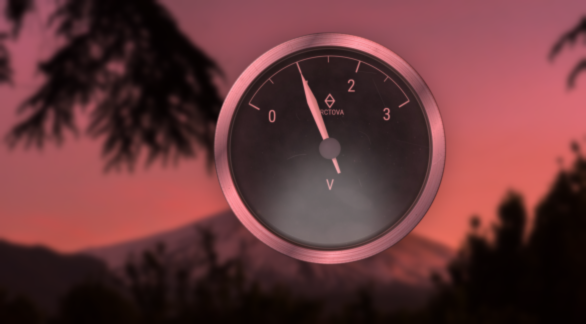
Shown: 1 (V)
